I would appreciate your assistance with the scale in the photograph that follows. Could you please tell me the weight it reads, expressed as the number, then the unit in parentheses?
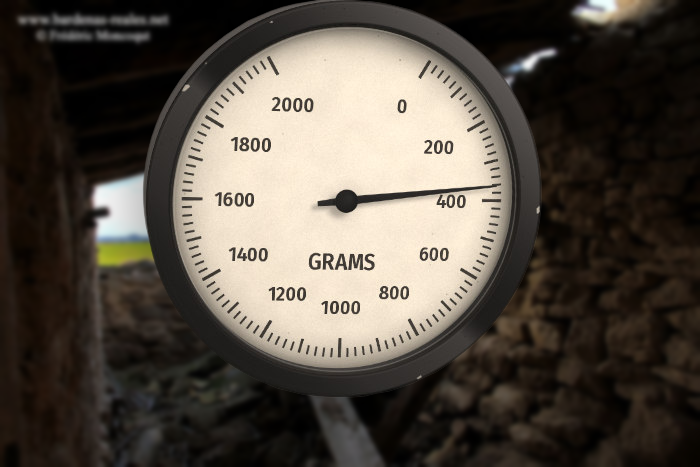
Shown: 360 (g)
